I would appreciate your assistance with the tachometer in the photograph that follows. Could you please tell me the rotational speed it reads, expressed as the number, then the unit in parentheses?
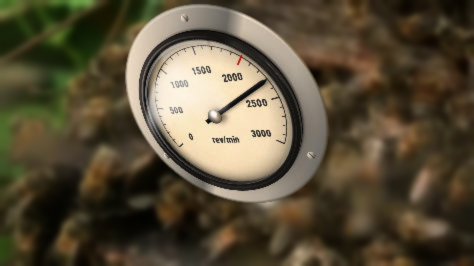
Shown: 2300 (rpm)
